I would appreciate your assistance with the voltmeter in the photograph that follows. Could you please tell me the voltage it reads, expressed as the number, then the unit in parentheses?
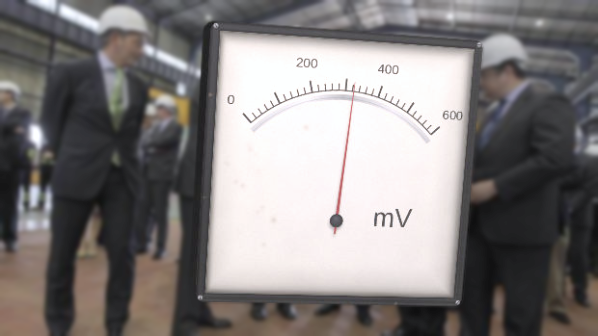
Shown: 320 (mV)
